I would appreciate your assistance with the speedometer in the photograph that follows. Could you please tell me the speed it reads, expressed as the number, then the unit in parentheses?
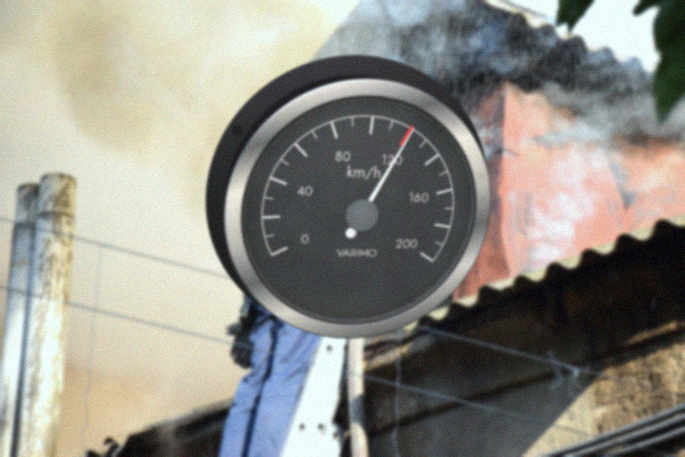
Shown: 120 (km/h)
